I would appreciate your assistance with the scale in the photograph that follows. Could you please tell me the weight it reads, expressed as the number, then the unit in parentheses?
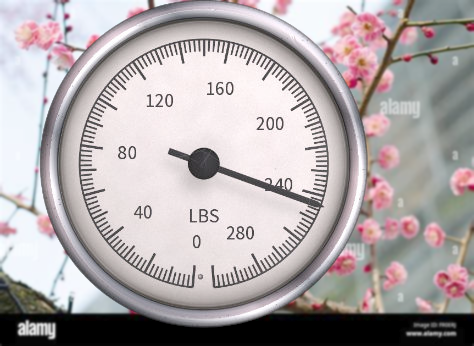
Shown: 244 (lb)
